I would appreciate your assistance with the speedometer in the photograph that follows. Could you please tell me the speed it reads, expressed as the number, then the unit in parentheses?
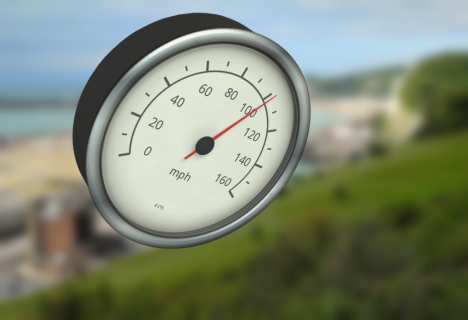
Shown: 100 (mph)
